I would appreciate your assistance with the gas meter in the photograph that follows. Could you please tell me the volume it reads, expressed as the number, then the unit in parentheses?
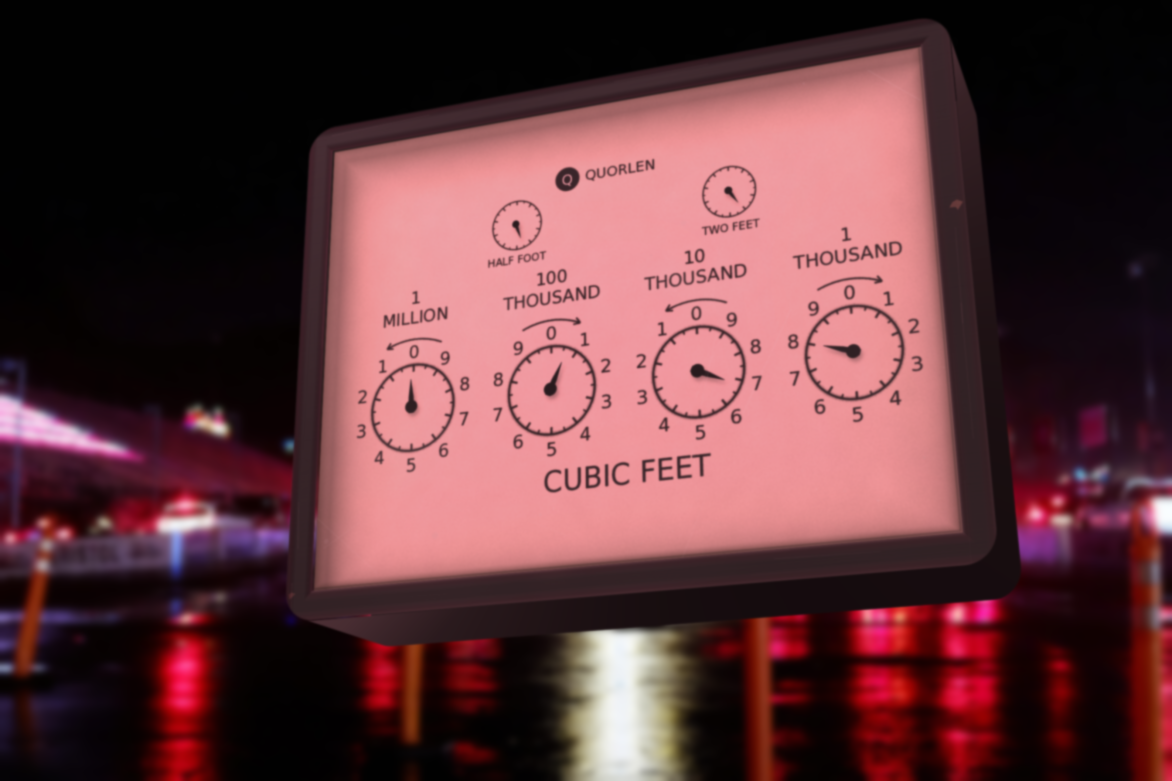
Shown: 6800 (ft³)
